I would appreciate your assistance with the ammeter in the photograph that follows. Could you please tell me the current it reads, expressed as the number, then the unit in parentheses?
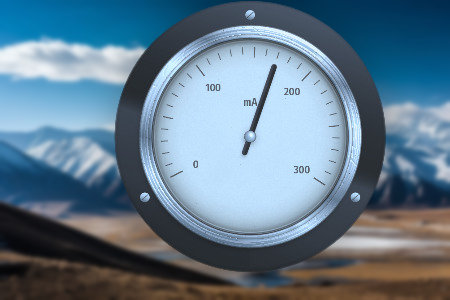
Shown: 170 (mA)
